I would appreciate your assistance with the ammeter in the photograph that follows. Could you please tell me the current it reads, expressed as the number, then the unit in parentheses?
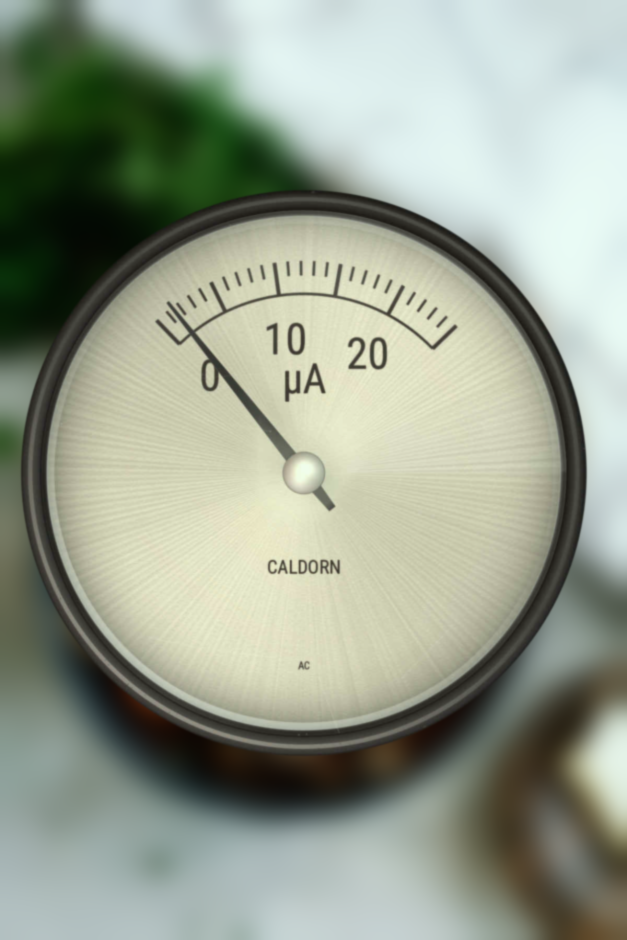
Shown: 1.5 (µA)
